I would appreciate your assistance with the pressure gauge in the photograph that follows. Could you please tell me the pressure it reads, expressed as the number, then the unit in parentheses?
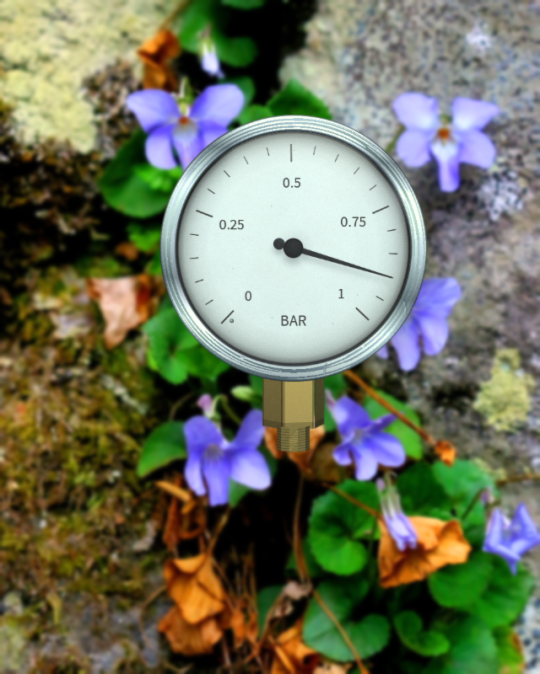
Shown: 0.9 (bar)
